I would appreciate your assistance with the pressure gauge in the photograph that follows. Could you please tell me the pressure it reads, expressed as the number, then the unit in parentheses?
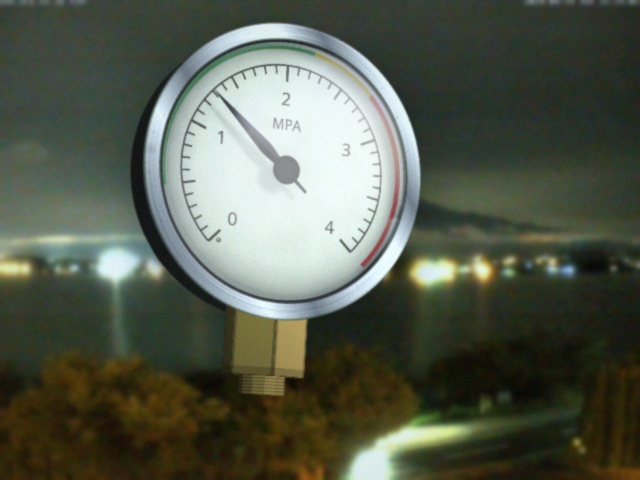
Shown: 1.3 (MPa)
